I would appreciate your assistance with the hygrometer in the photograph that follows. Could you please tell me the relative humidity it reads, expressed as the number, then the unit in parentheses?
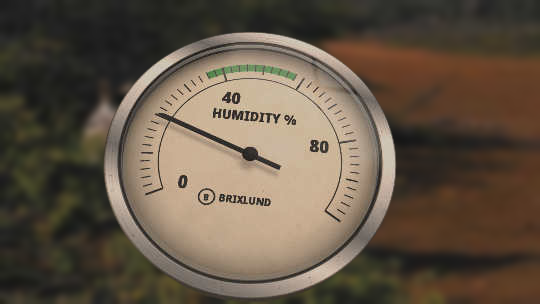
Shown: 20 (%)
